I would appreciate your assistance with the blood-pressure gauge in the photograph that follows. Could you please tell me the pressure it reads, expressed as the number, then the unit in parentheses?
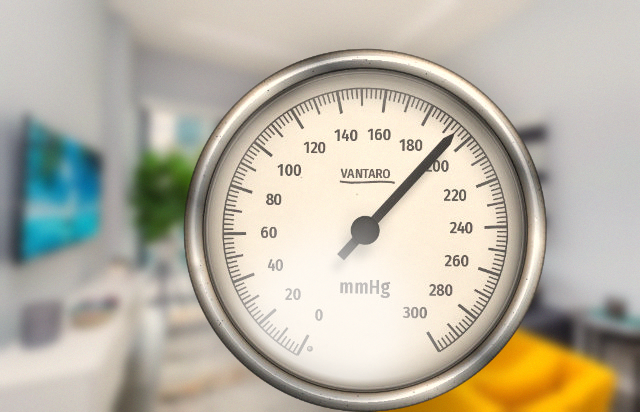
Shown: 194 (mmHg)
